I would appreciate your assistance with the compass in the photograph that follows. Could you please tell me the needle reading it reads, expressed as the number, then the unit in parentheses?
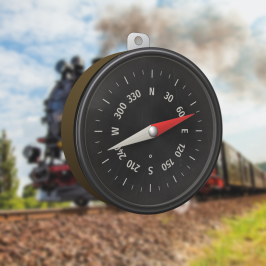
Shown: 70 (°)
